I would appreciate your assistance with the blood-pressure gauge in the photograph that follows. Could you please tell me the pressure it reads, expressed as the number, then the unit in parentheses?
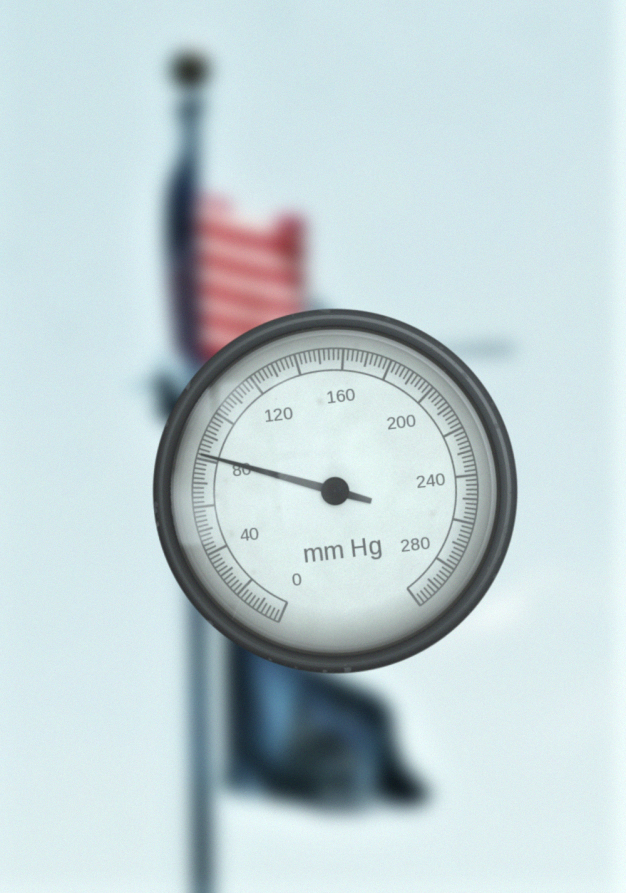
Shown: 82 (mmHg)
